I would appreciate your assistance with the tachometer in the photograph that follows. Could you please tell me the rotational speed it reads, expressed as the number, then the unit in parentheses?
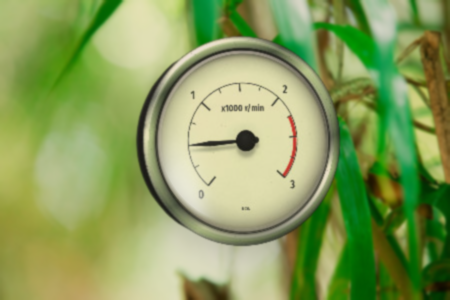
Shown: 500 (rpm)
